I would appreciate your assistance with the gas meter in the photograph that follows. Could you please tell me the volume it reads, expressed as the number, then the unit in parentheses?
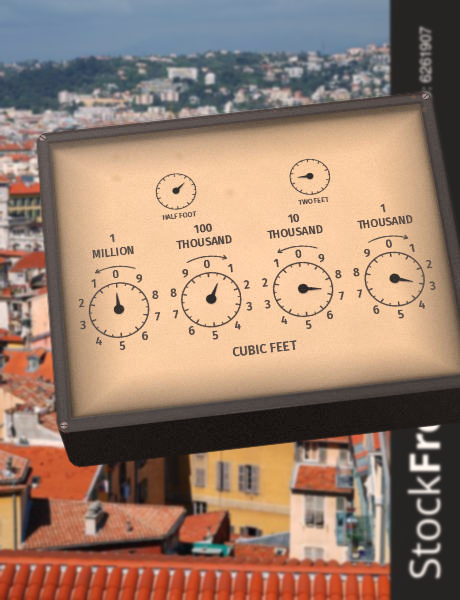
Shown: 7300 (ft³)
